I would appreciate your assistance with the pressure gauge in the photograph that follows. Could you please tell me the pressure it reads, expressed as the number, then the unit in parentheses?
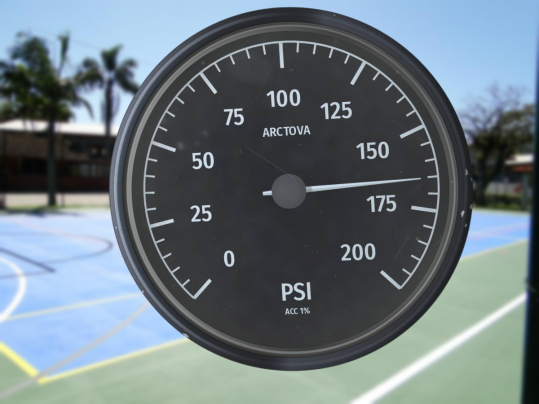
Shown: 165 (psi)
